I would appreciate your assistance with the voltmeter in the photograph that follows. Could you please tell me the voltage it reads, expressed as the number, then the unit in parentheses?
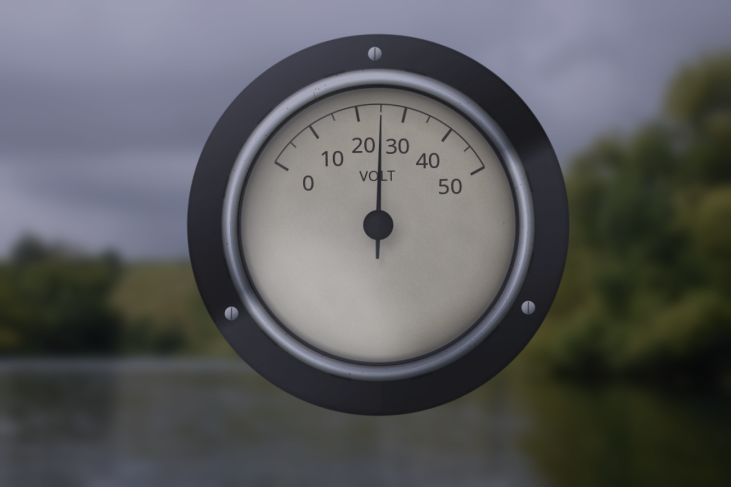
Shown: 25 (V)
